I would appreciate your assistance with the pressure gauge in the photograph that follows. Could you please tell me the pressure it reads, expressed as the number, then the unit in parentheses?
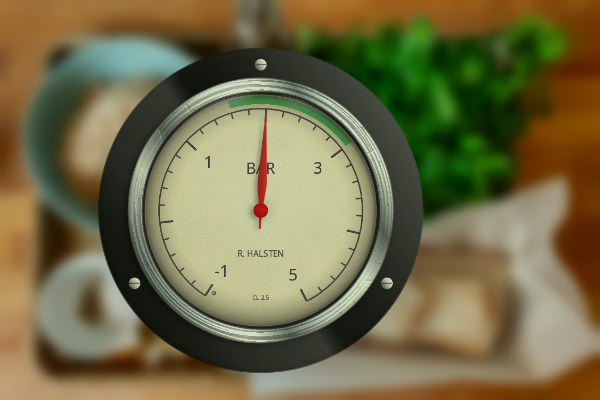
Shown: 2 (bar)
